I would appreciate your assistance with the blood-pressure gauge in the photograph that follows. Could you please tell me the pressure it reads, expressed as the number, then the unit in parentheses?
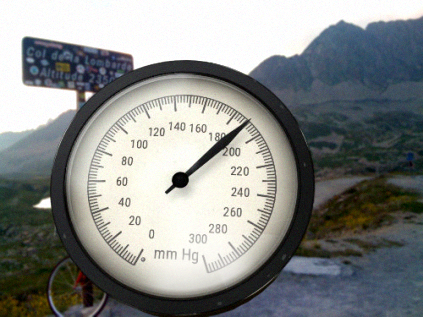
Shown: 190 (mmHg)
